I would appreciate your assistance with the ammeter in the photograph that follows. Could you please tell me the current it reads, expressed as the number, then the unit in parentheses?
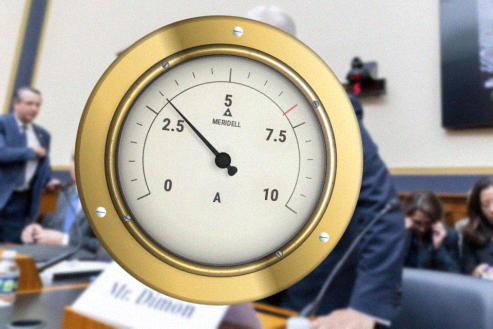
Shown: 3 (A)
